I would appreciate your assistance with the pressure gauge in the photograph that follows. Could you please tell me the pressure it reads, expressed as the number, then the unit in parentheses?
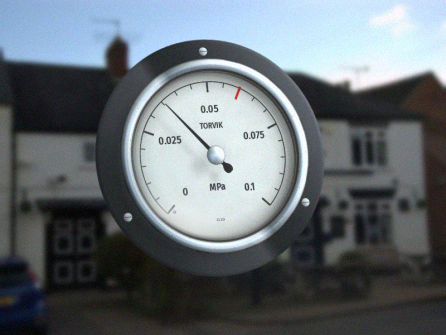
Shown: 0.035 (MPa)
